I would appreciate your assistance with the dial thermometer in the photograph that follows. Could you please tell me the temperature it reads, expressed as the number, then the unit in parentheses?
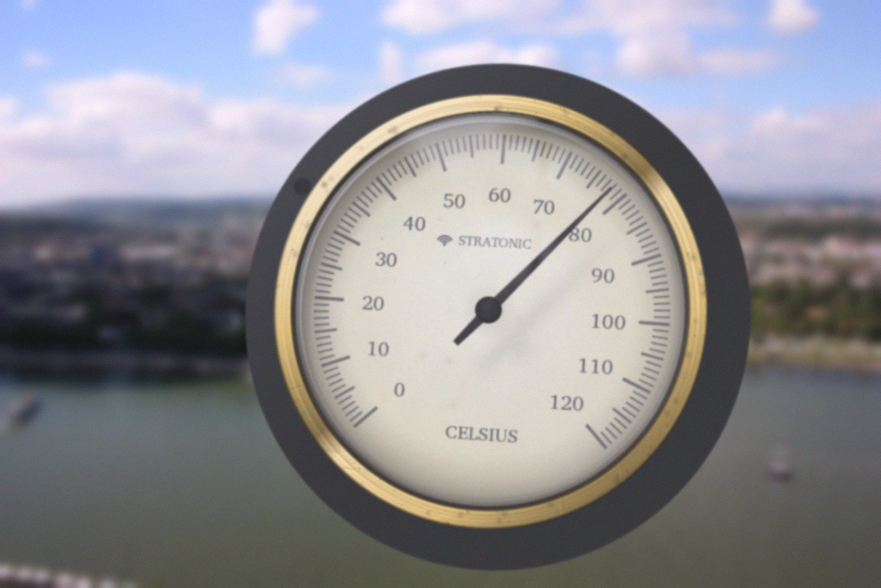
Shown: 78 (°C)
